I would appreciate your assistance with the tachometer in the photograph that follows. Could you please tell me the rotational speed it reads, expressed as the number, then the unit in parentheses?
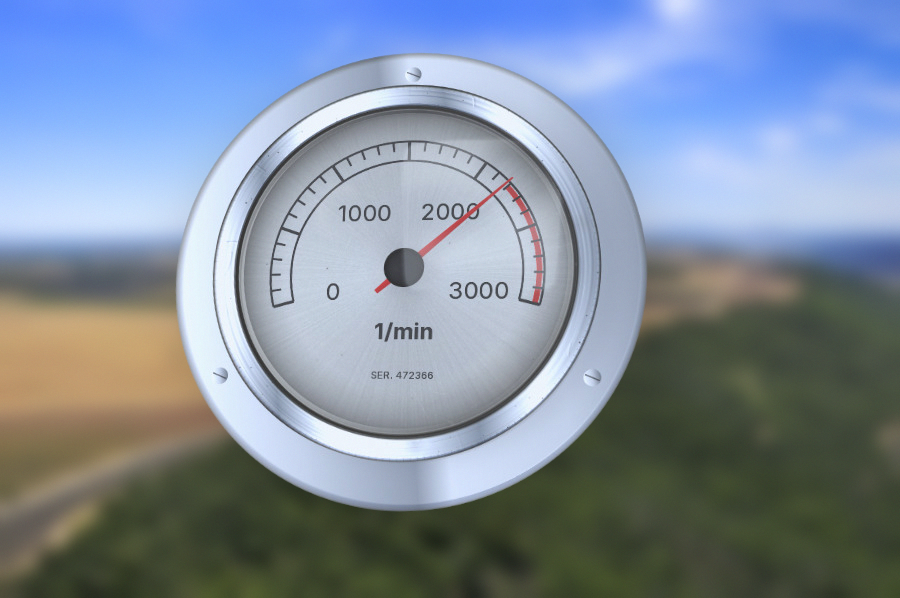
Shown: 2200 (rpm)
